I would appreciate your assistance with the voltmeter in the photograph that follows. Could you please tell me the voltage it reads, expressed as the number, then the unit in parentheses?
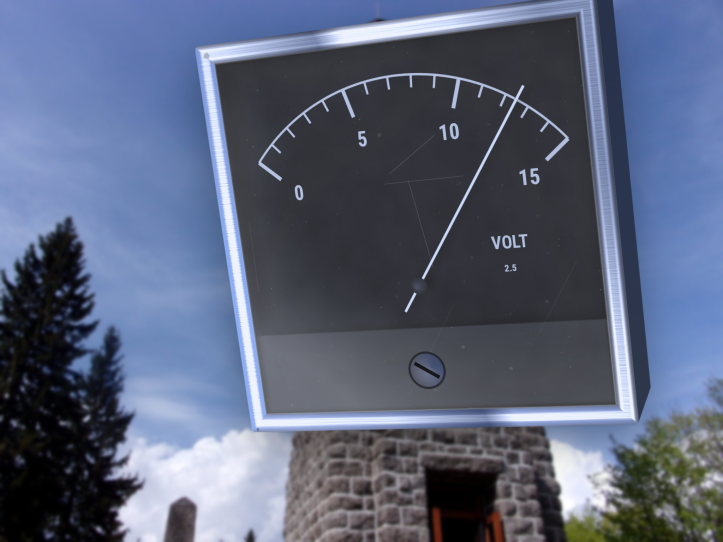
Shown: 12.5 (V)
